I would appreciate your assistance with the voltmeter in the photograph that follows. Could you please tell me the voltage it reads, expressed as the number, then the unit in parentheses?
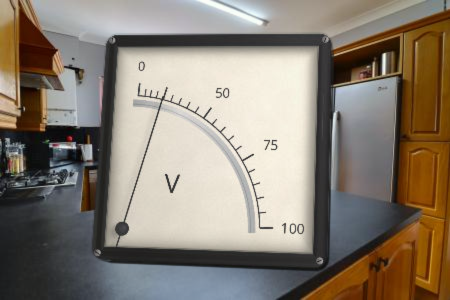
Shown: 25 (V)
